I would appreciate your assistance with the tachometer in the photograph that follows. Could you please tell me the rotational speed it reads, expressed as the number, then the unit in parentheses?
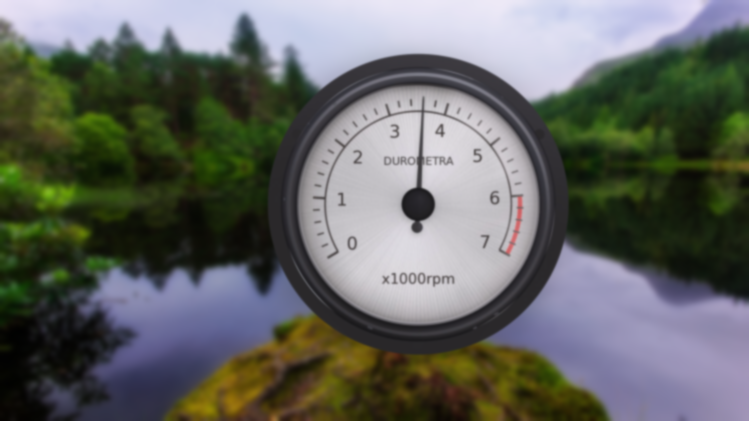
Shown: 3600 (rpm)
